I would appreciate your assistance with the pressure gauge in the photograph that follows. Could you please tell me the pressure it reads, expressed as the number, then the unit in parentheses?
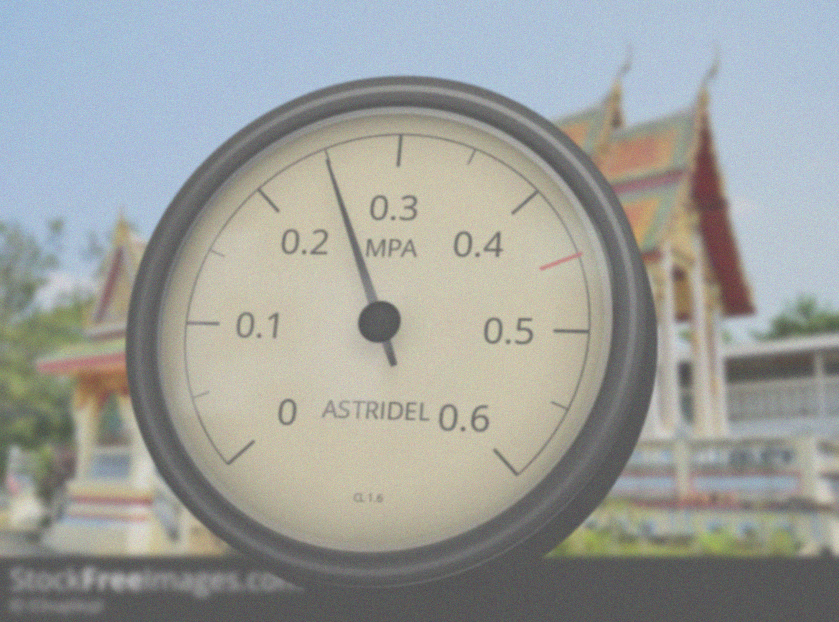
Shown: 0.25 (MPa)
